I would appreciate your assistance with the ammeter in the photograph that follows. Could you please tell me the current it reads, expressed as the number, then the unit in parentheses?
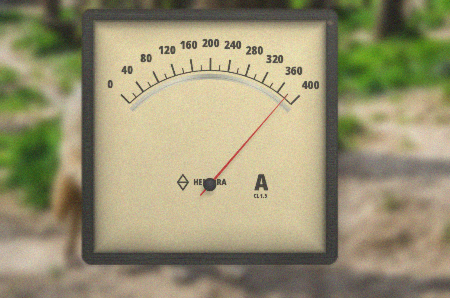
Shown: 380 (A)
